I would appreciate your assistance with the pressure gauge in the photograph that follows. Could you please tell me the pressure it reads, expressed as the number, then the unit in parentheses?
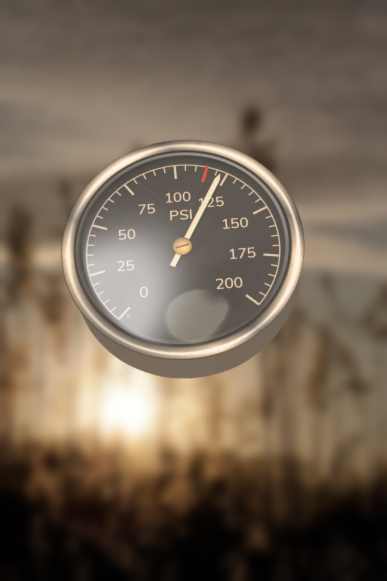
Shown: 122.5 (psi)
